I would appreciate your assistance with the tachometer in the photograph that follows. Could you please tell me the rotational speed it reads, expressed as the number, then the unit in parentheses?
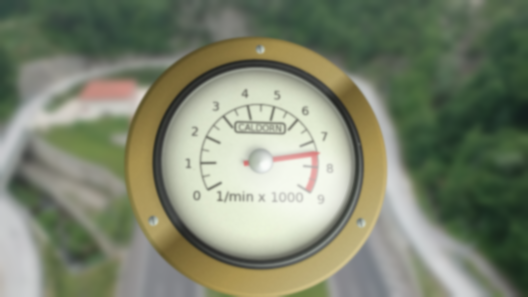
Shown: 7500 (rpm)
